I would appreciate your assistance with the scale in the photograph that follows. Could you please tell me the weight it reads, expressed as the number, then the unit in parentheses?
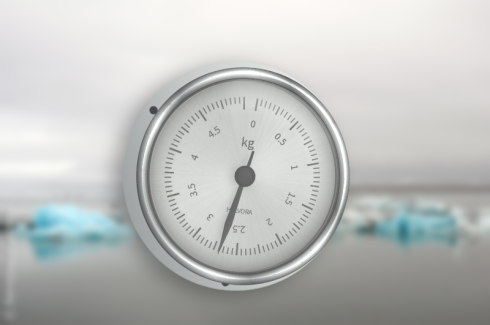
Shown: 2.7 (kg)
